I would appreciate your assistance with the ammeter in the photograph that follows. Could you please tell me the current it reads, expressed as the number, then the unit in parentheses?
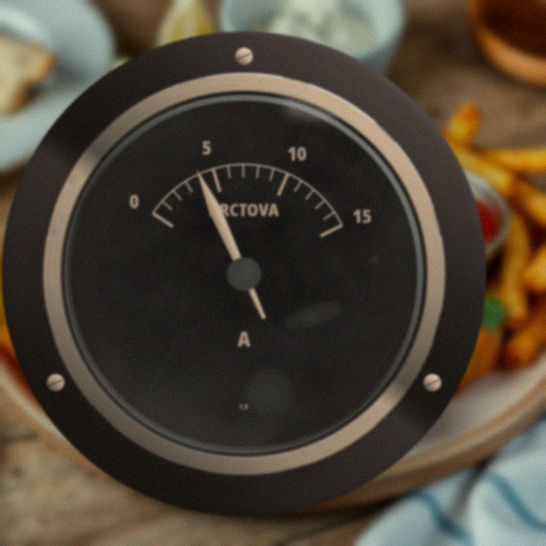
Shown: 4 (A)
